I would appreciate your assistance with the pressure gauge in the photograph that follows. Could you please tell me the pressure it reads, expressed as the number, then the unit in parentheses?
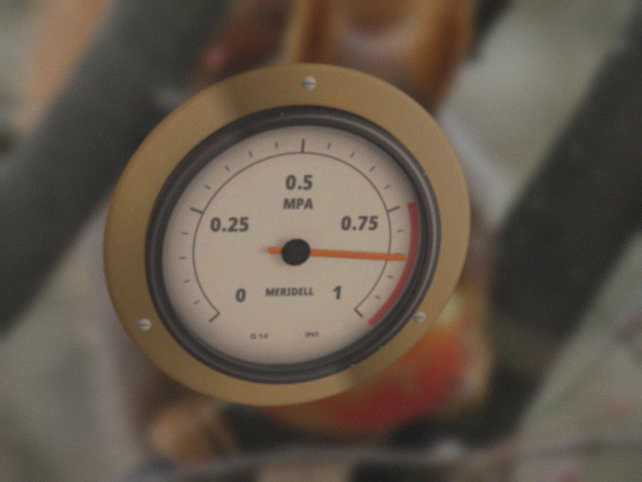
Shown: 0.85 (MPa)
